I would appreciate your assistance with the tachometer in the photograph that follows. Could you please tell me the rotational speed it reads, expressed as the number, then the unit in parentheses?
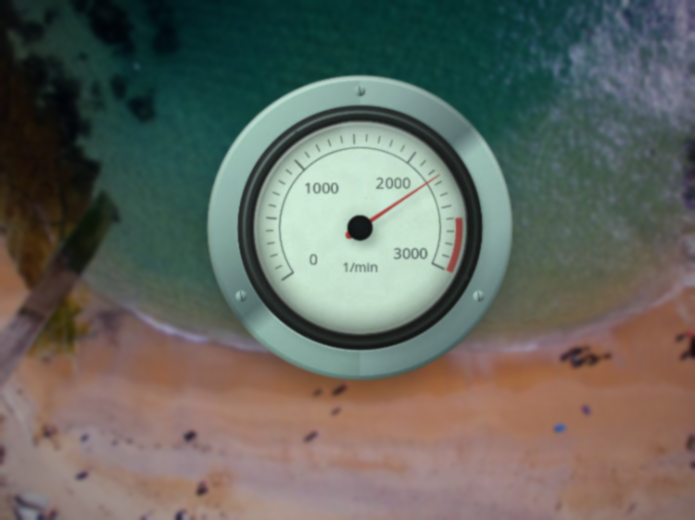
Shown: 2250 (rpm)
